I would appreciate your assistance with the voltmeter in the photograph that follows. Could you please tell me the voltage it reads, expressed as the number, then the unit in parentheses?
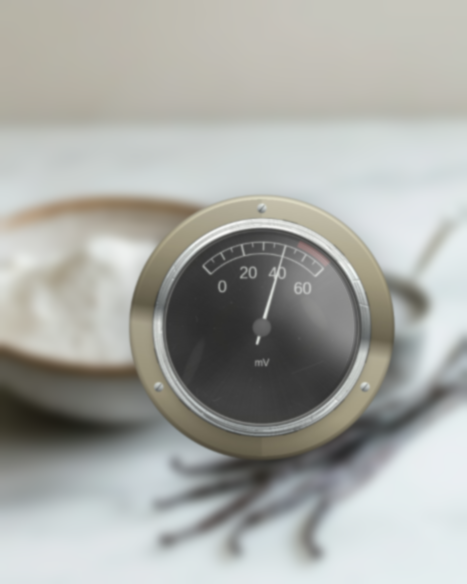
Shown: 40 (mV)
